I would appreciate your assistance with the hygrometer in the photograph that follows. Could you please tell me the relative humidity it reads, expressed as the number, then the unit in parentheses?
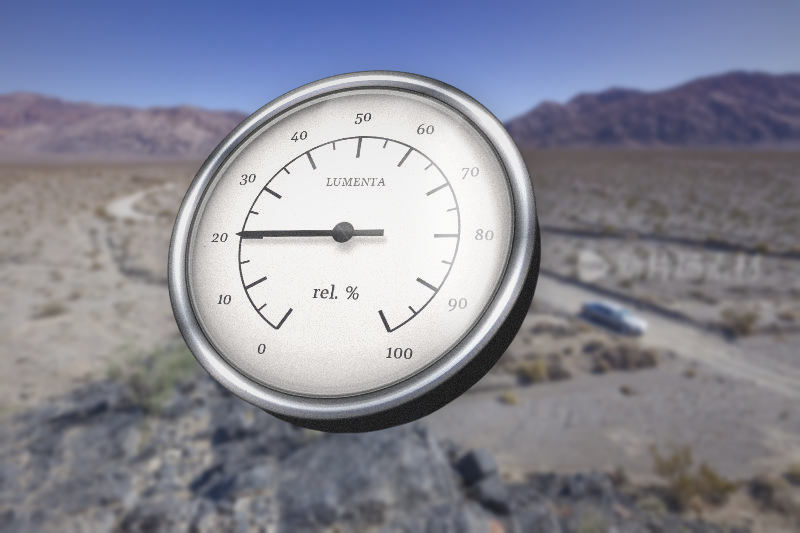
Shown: 20 (%)
